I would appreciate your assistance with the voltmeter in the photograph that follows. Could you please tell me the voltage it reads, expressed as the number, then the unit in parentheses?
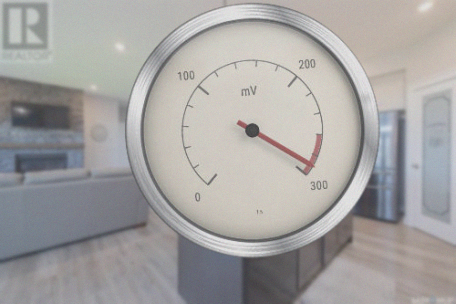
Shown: 290 (mV)
